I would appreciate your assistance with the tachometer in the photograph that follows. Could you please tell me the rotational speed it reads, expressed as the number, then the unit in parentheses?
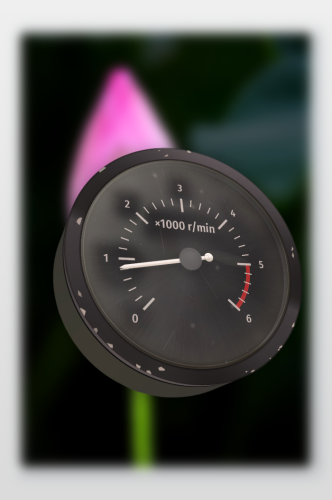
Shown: 800 (rpm)
